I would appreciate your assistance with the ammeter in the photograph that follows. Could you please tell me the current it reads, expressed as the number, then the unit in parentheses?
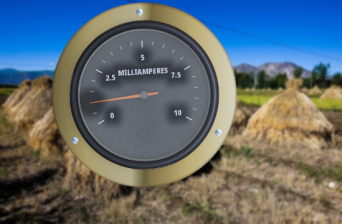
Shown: 1 (mA)
